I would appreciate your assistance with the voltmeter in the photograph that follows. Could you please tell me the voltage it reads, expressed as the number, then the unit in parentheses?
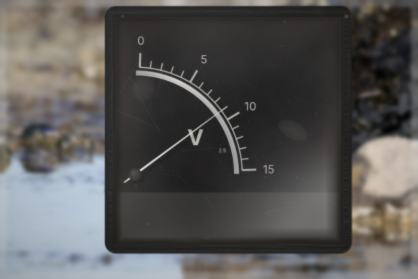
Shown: 9 (V)
